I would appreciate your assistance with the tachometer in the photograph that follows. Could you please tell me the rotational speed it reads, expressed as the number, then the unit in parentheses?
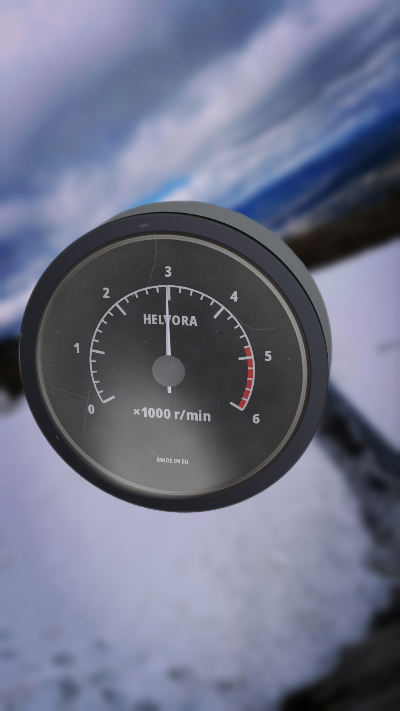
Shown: 3000 (rpm)
